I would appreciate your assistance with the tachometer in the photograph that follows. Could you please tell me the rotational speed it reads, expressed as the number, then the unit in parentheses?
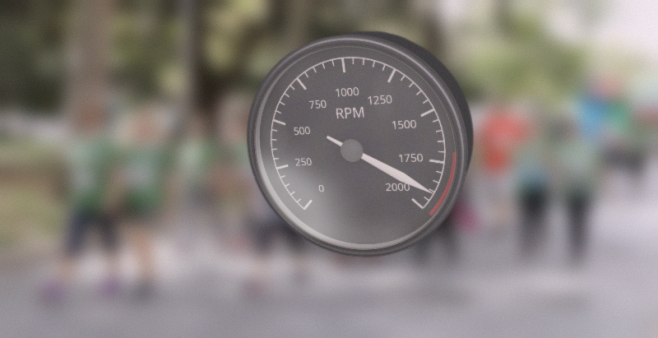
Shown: 1900 (rpm)
